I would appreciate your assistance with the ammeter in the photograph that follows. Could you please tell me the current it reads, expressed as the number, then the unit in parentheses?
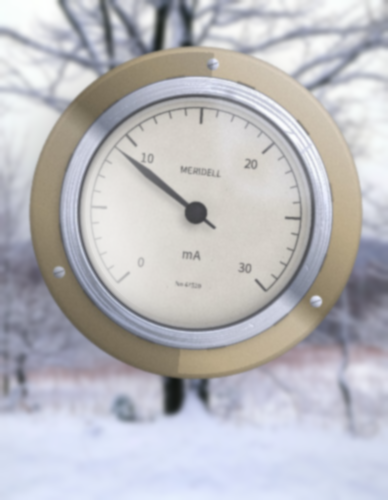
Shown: 9 (mA)
